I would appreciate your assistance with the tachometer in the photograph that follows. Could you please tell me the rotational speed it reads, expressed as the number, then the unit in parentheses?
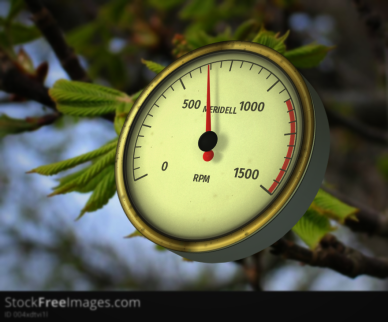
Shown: 650 (rpm)
